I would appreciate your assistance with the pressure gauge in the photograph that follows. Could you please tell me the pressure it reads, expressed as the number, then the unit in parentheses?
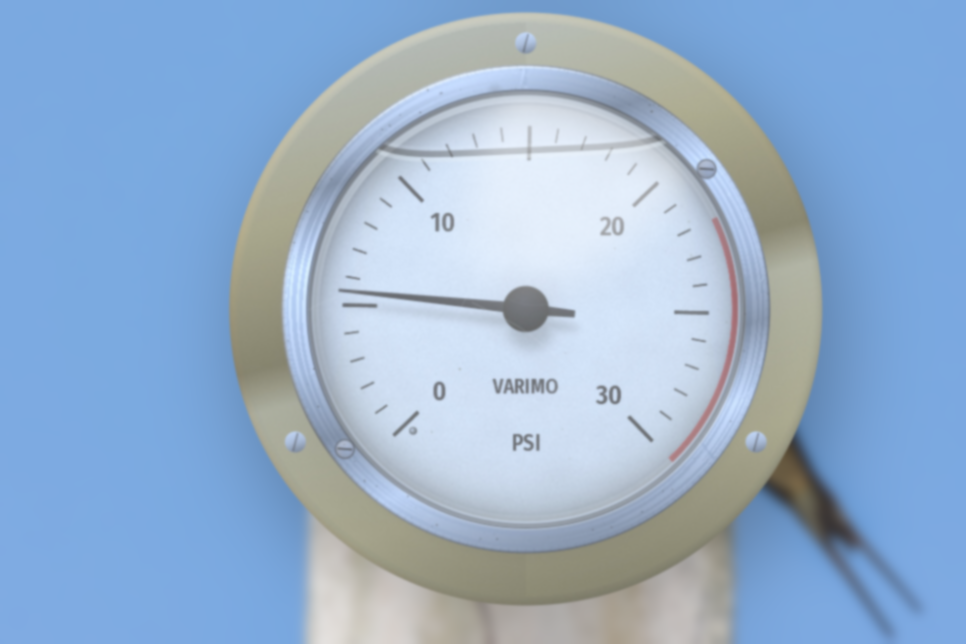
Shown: 5.5 (psi)
